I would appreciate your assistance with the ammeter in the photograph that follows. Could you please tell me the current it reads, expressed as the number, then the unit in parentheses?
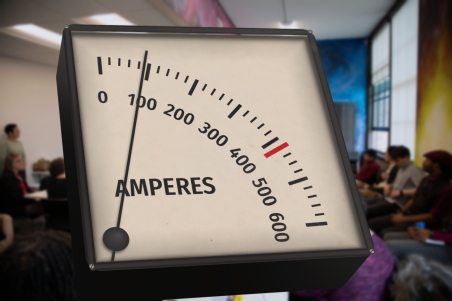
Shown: 90 (A)
